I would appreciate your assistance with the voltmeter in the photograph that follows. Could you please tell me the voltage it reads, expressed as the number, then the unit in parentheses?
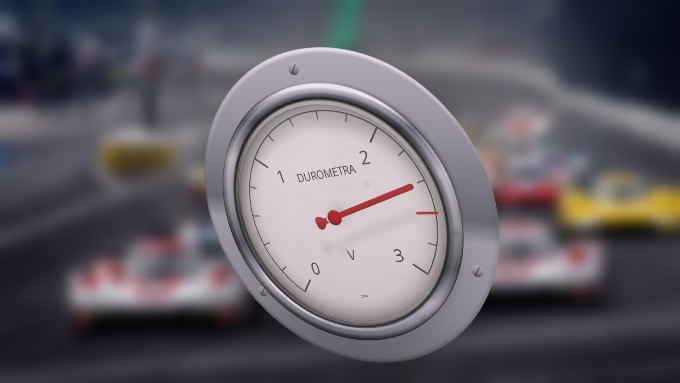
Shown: 2.4 (V)
